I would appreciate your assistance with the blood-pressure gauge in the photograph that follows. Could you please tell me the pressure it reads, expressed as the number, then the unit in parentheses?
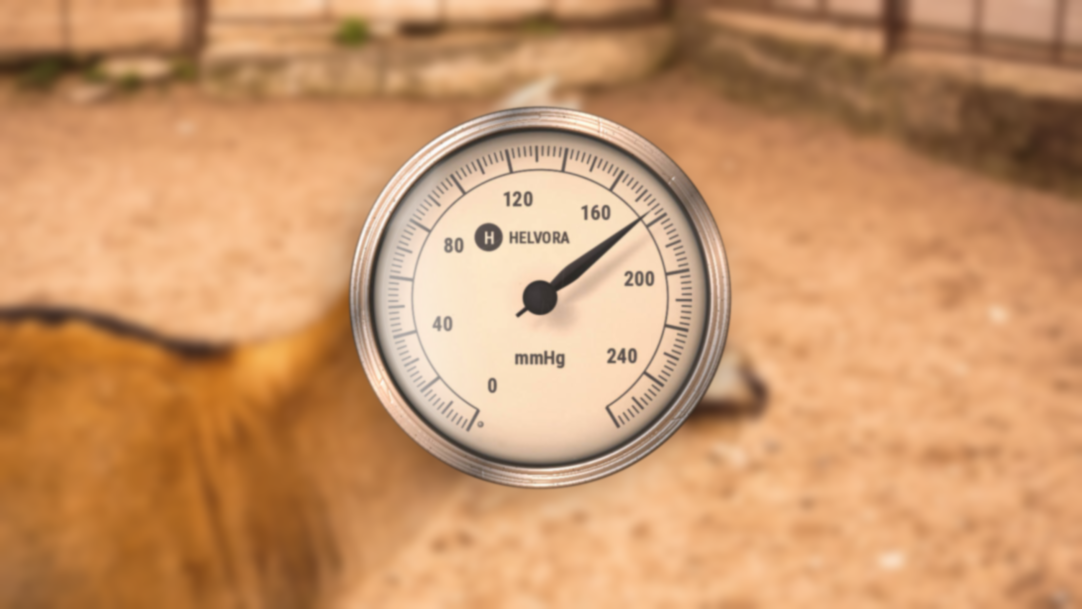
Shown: 176 (mmHg)
